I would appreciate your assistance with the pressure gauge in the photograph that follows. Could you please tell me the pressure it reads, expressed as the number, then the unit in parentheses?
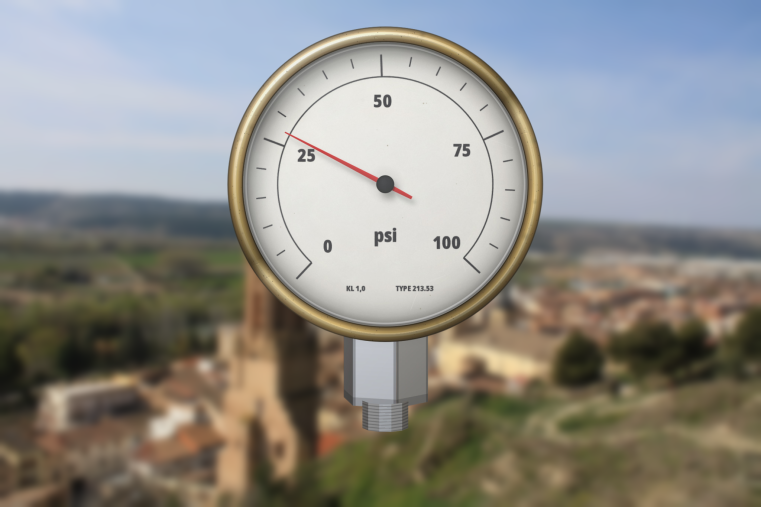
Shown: 27.5 (psi)
